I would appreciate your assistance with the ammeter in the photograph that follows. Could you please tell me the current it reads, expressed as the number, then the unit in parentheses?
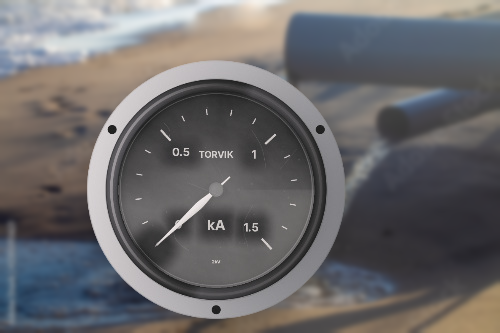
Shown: 0 (kA)
